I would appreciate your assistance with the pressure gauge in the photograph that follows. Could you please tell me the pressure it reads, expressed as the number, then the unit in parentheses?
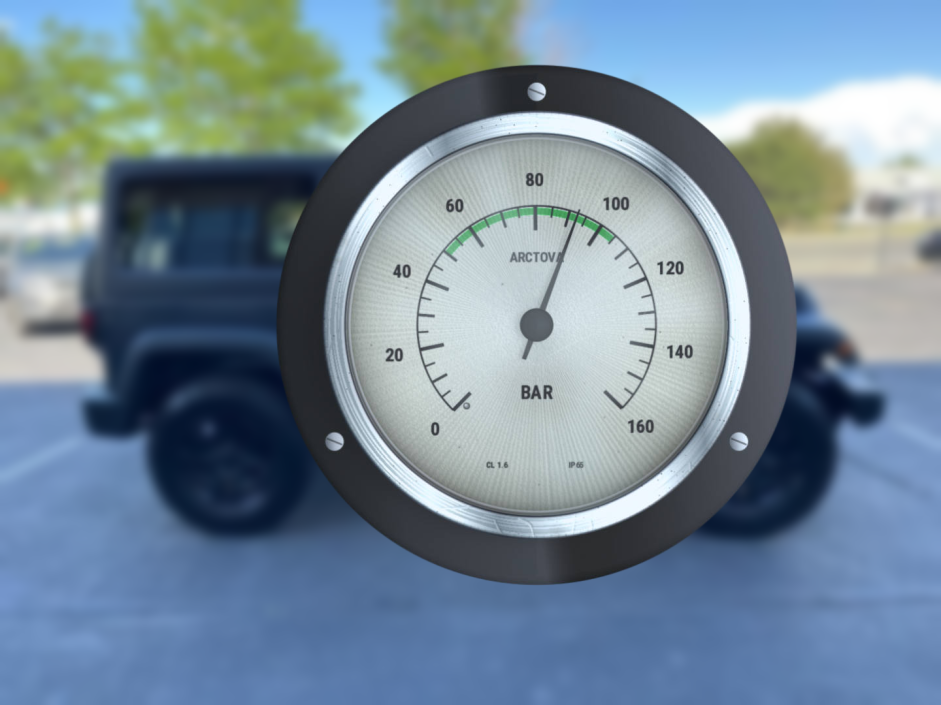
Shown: 92.5 (bar)
